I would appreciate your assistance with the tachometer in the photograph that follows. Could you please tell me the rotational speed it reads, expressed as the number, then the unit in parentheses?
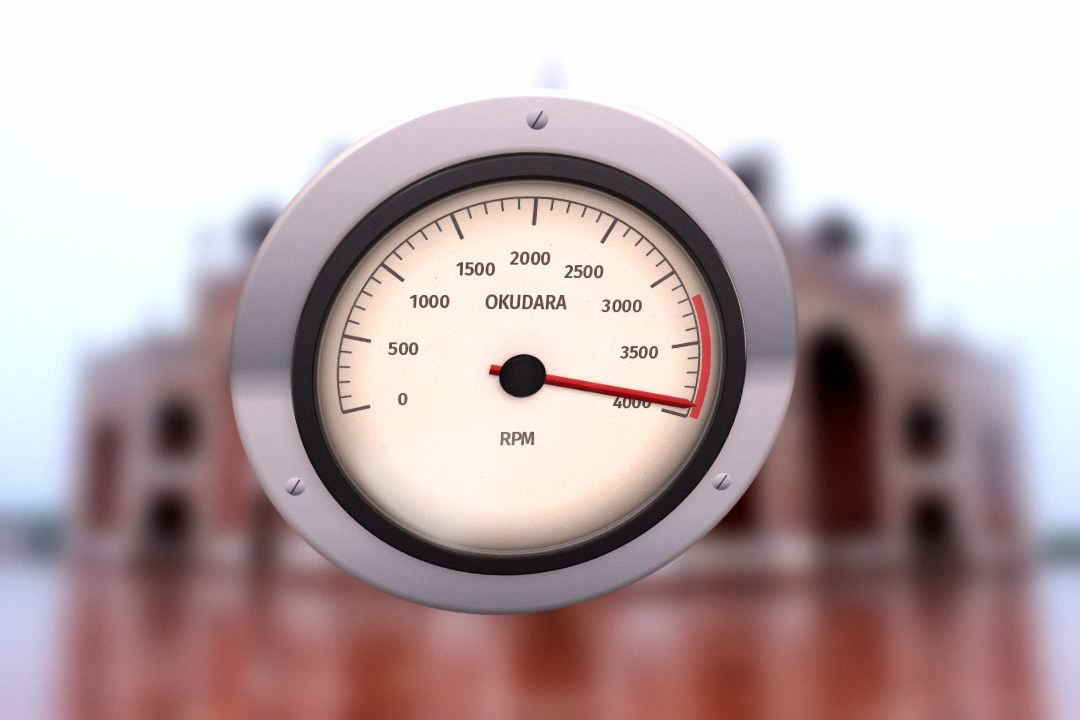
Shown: 3900 (rpm)
